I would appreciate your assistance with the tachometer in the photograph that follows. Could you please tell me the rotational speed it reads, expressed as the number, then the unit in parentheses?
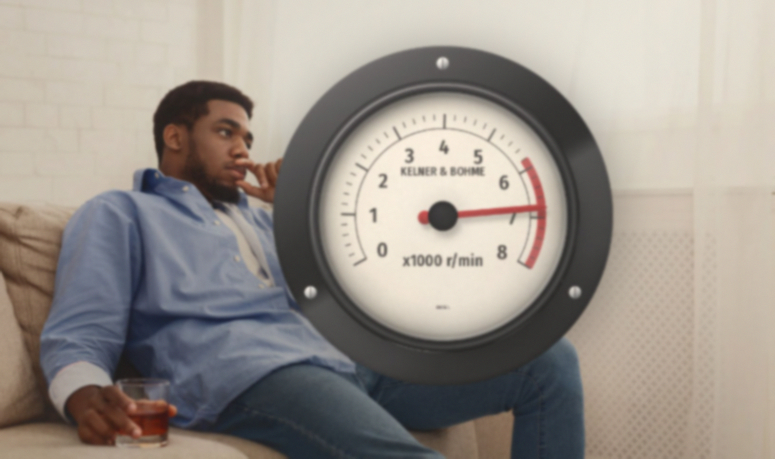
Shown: 6800 (rpm)
